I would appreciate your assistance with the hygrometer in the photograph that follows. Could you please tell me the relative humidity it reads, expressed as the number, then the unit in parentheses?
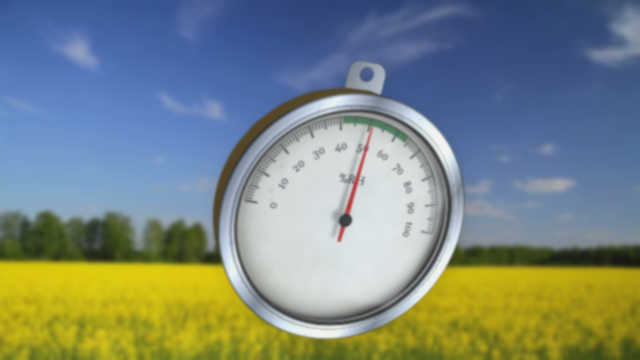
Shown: 50 (%)
